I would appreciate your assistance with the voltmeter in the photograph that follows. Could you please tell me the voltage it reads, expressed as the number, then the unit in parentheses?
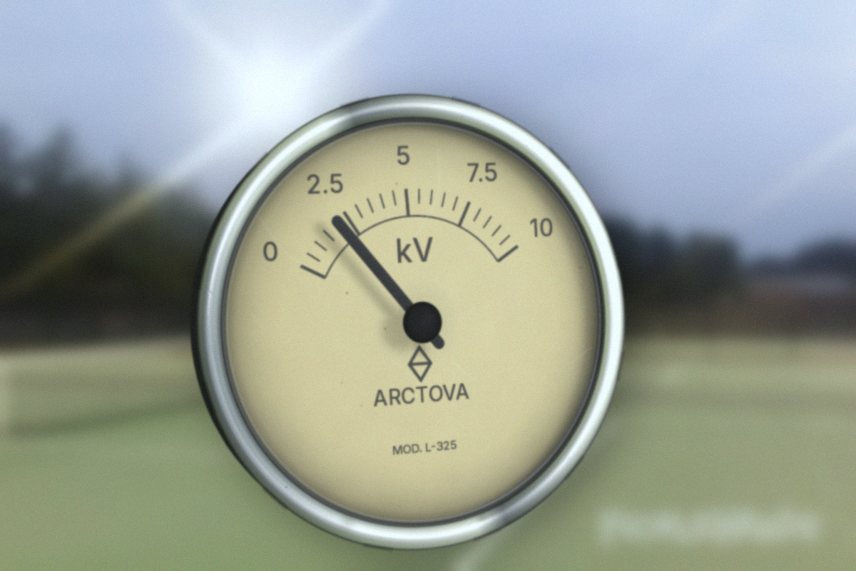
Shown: 2 (kV)
